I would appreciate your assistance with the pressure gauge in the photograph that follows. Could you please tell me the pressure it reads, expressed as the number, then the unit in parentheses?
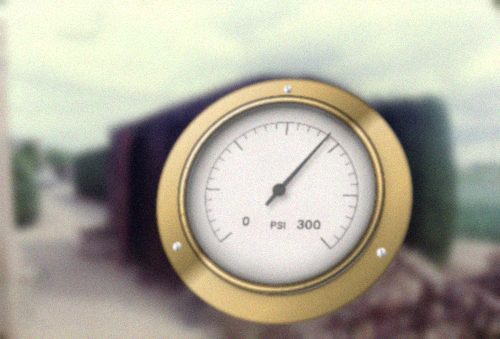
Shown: 190 (psi)
